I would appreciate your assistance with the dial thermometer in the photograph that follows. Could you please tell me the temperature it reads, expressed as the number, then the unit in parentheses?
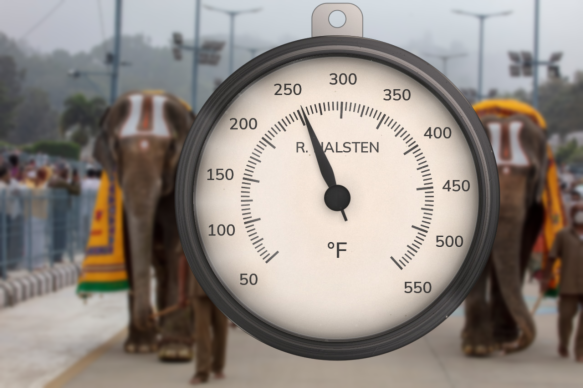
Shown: 255 (°F)
